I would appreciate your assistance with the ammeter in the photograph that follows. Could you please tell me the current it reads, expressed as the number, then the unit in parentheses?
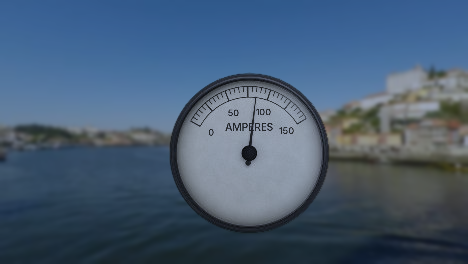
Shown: 85 (A)
